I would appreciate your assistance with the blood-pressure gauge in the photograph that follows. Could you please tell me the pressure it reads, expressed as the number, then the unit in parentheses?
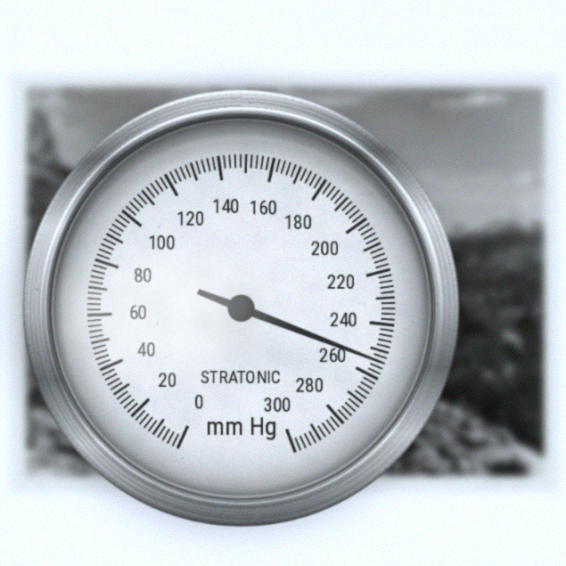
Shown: 254 (mmHg)
